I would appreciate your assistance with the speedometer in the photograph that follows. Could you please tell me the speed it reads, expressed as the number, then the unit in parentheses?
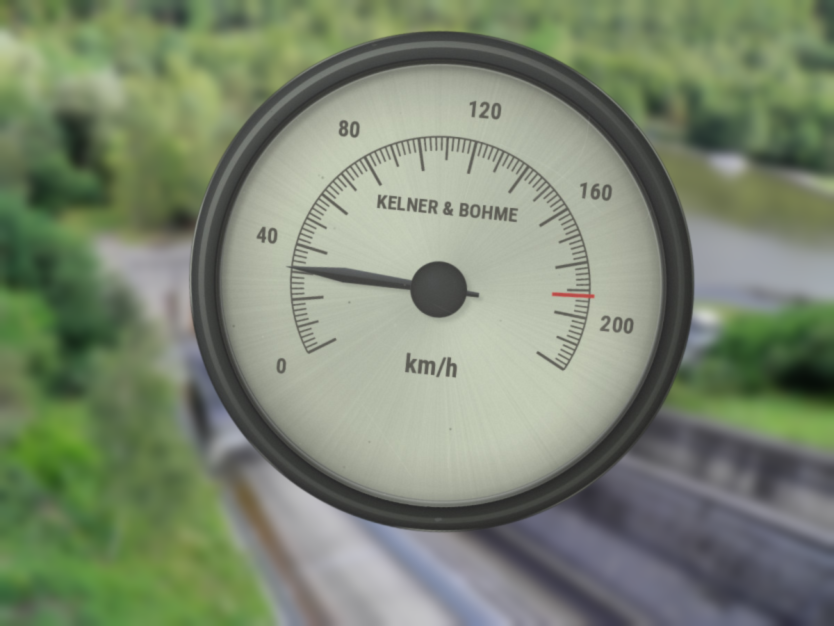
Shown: 32 (km/h)
